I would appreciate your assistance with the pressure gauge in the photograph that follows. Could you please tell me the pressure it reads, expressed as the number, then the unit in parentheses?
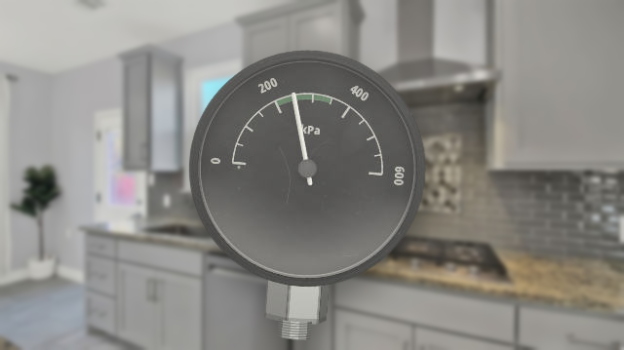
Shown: 250 (kPa)
